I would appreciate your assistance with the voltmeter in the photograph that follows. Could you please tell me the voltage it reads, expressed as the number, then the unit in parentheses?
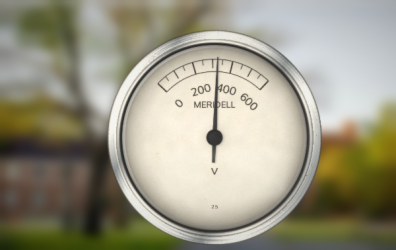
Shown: 325 (V)
